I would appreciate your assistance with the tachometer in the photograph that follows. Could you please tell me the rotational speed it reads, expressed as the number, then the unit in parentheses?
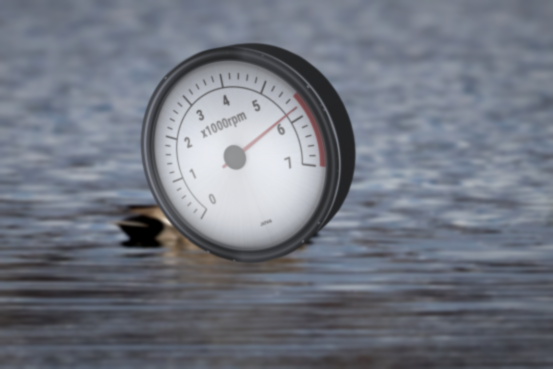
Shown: 5800 (rpm)
